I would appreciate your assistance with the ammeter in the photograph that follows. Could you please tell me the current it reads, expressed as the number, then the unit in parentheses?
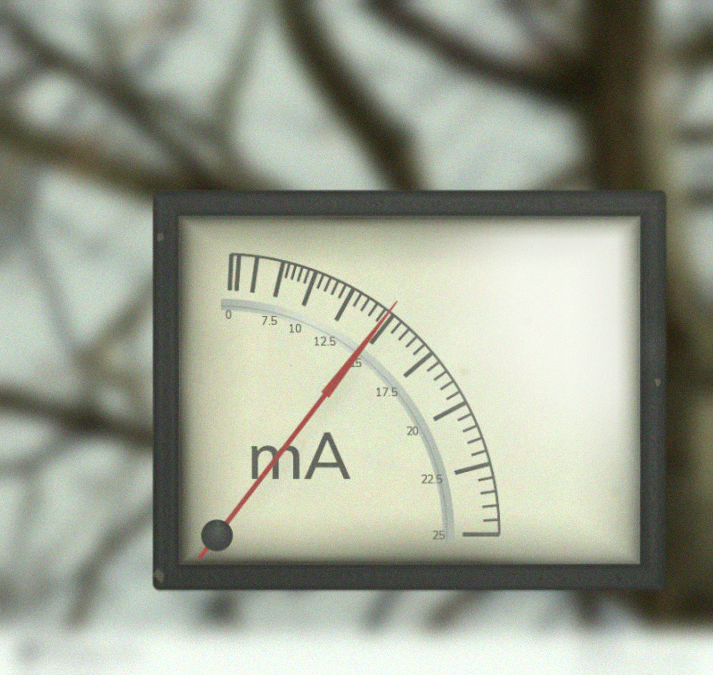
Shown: 14.75 (mA)
